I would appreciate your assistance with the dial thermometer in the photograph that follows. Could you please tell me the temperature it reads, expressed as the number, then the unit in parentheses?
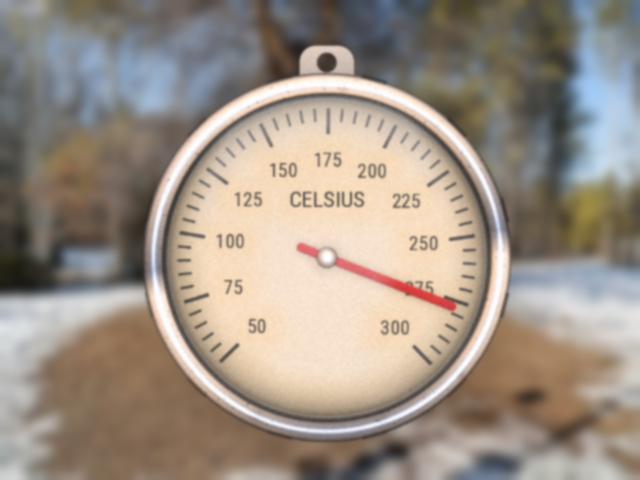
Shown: 277.5 (°C)
